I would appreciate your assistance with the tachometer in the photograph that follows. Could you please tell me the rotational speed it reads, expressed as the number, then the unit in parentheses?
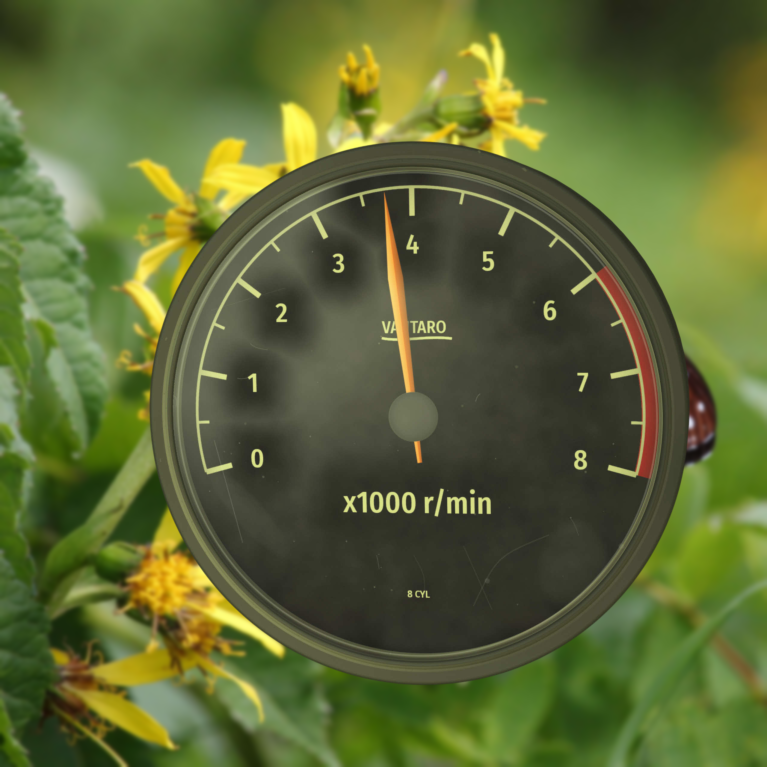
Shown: 3750 (rpm)
